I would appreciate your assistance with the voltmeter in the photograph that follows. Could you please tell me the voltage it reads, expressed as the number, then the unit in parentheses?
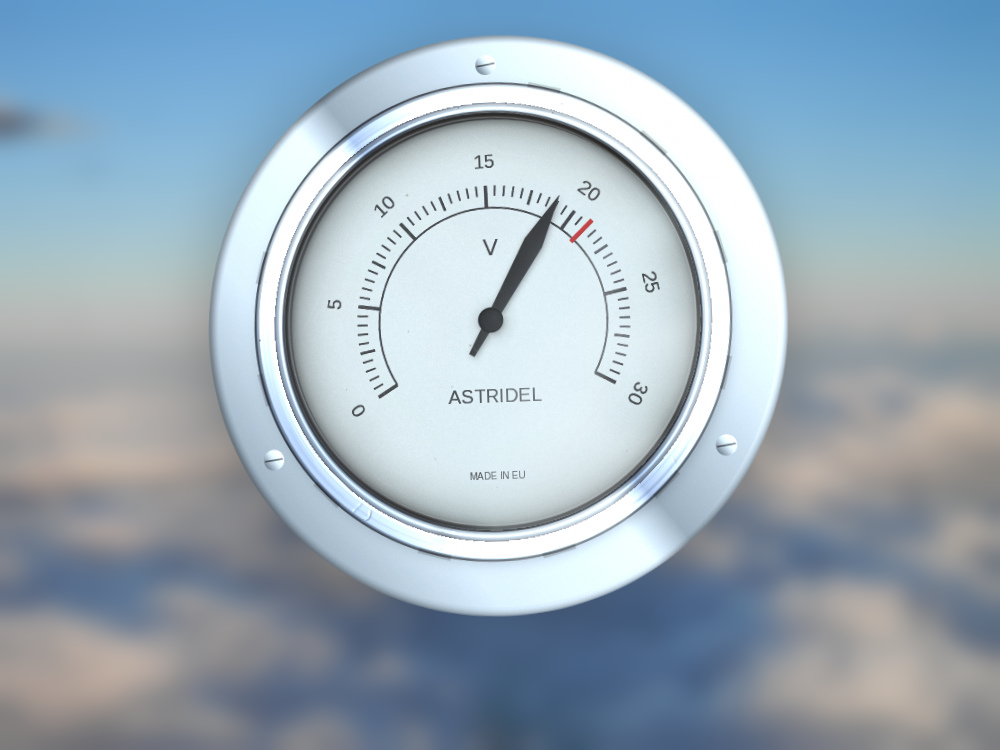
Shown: 19 (V)
